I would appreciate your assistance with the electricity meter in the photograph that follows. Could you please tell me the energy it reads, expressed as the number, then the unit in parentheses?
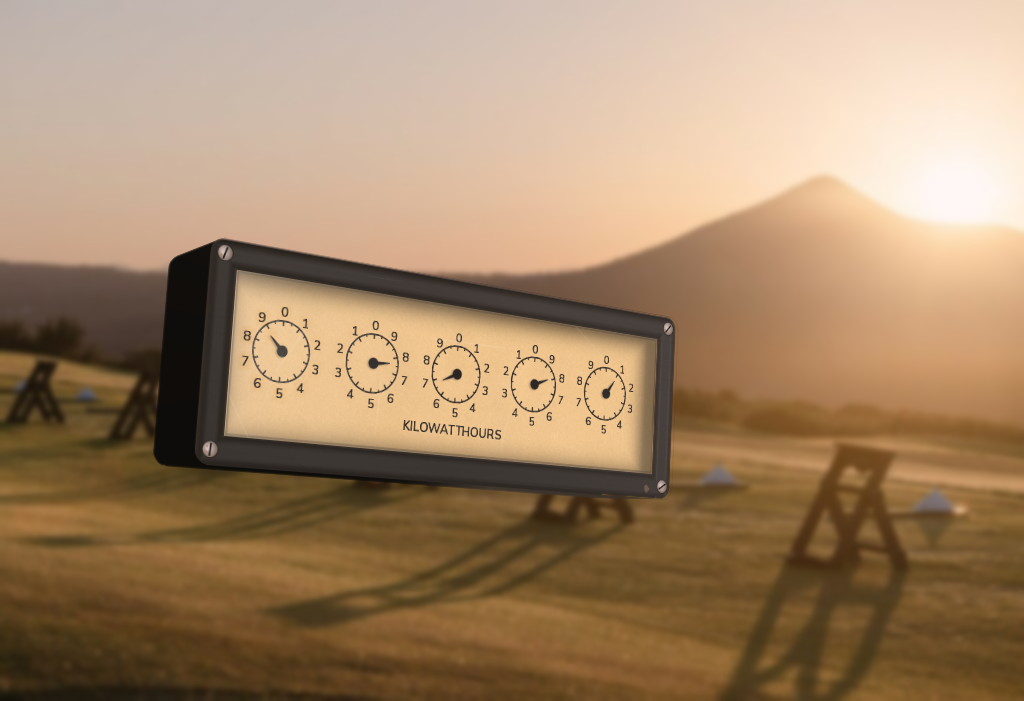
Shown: 87681 (kWh)
